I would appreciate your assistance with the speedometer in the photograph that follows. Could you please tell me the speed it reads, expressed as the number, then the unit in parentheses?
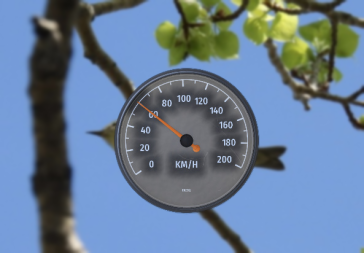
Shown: 60 (km/h)
